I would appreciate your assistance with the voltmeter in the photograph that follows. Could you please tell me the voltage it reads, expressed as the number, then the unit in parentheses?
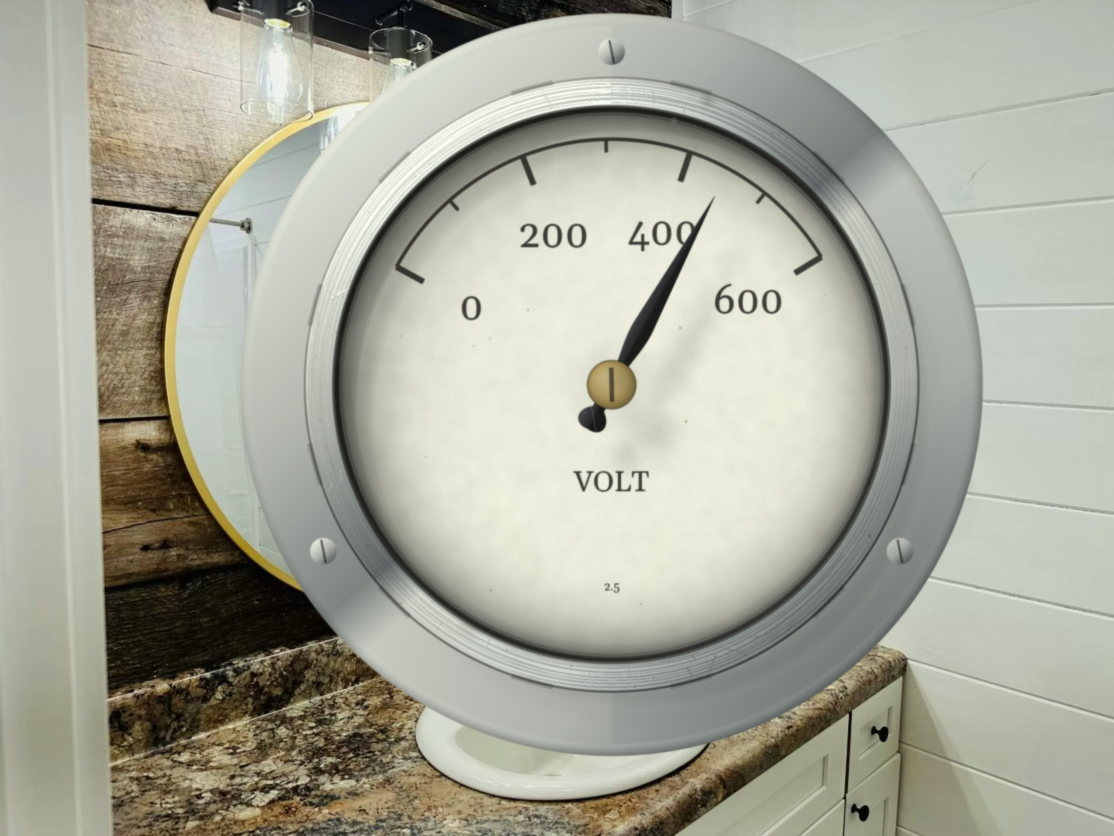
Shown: 450 (V)
